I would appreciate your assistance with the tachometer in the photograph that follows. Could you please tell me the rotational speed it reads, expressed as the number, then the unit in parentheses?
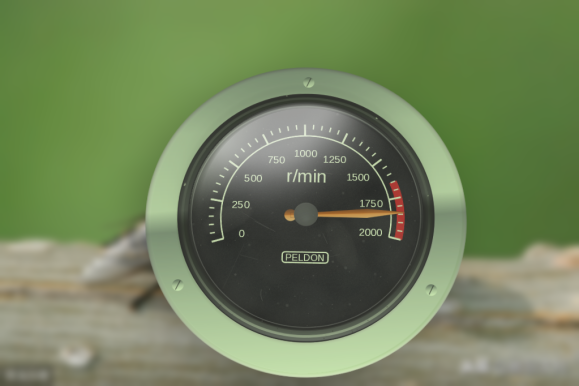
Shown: 1850 (rpm)
